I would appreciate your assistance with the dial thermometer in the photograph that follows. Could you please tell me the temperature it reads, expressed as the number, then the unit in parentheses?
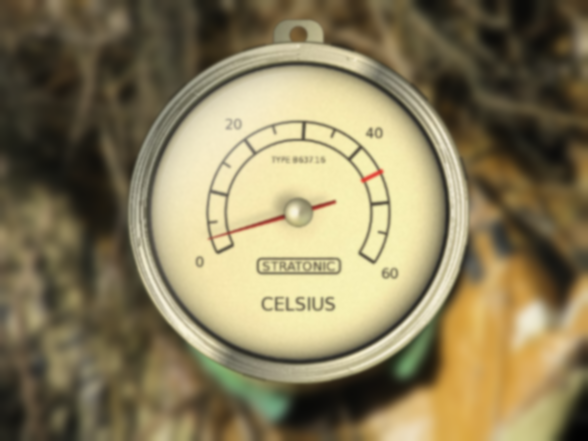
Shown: 2.5 (°C)
